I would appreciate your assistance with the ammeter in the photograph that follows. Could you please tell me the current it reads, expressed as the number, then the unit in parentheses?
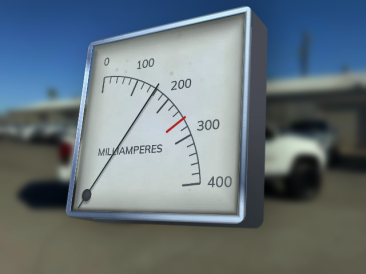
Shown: 160 (mA)
